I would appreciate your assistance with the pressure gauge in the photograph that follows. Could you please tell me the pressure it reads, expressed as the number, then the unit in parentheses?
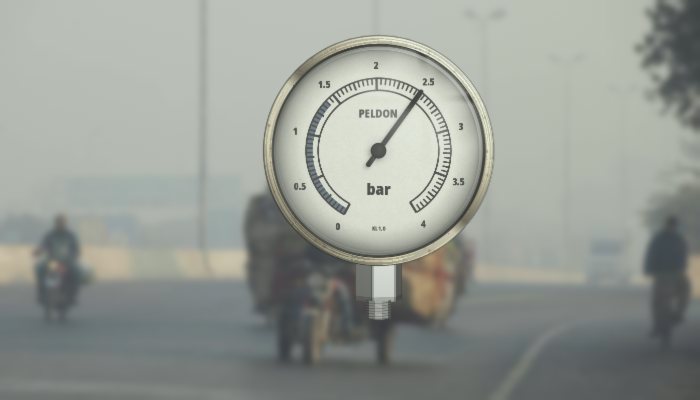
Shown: 2.5 (bar)
